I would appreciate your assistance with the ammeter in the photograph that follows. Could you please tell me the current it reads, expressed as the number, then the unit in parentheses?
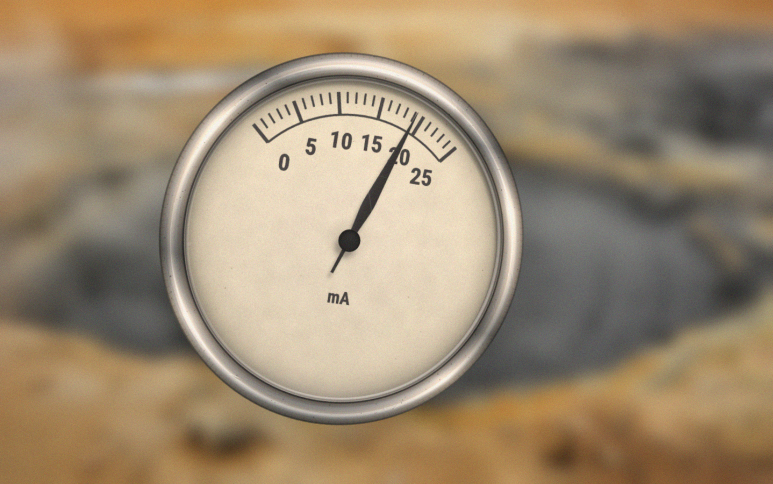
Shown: 19 (mA)
